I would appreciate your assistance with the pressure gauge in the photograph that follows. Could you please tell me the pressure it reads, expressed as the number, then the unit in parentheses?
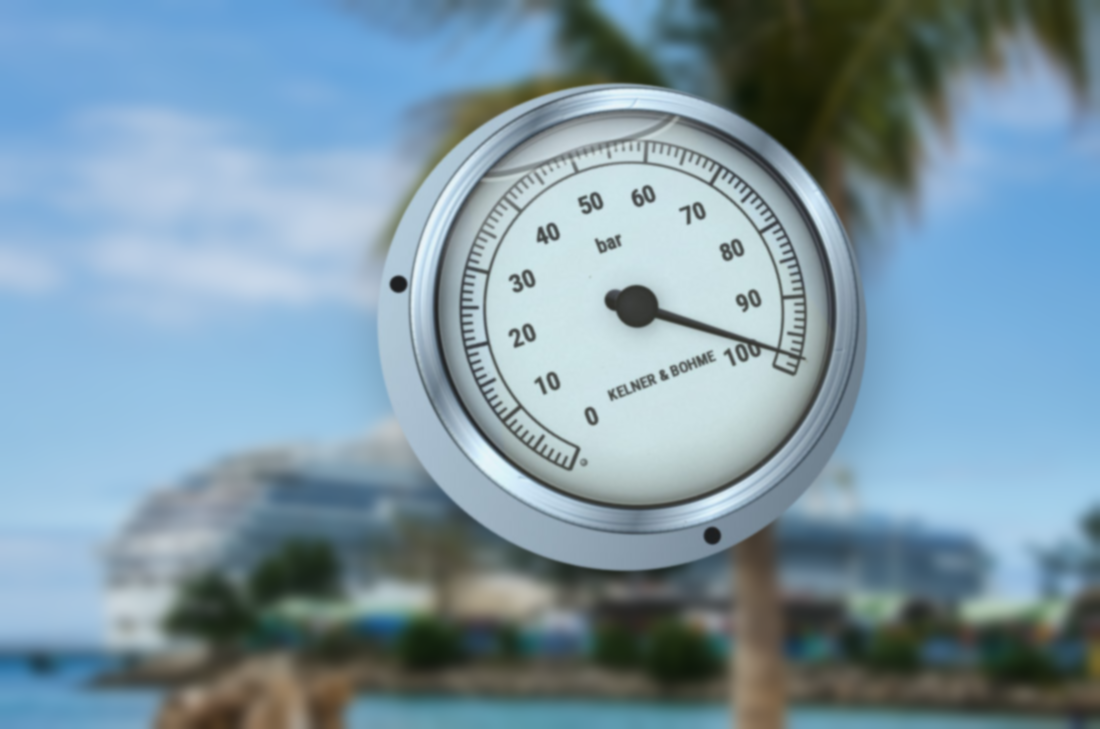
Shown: 98 (bar)
